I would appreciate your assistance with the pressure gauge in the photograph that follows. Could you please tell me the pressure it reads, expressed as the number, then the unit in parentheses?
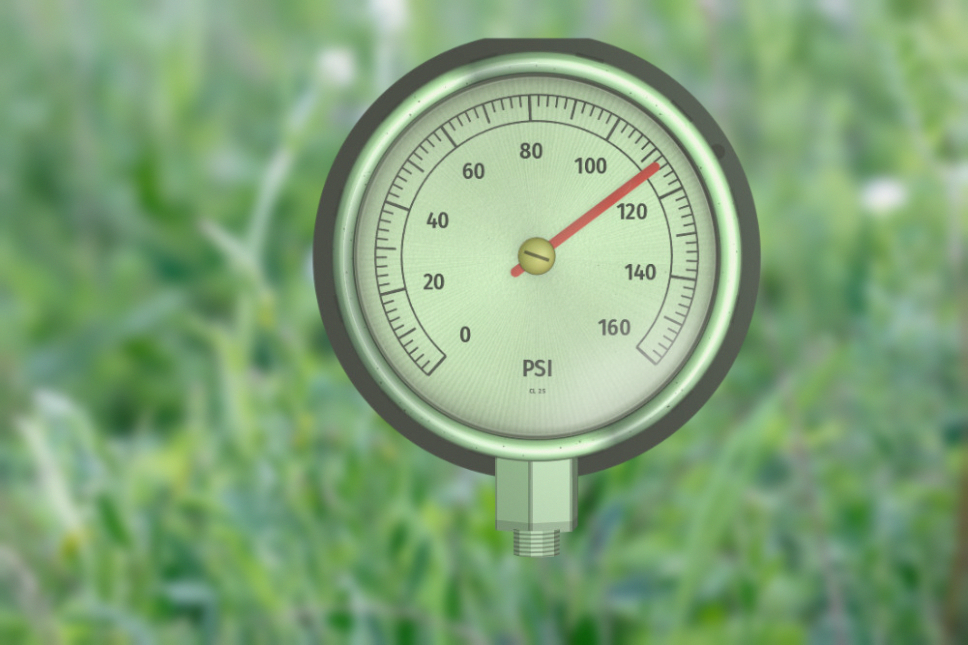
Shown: 113 (psi)
